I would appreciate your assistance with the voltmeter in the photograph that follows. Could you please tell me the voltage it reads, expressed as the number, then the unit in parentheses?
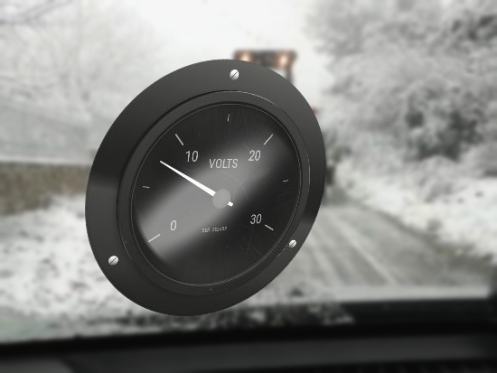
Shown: 7.5 (V)
